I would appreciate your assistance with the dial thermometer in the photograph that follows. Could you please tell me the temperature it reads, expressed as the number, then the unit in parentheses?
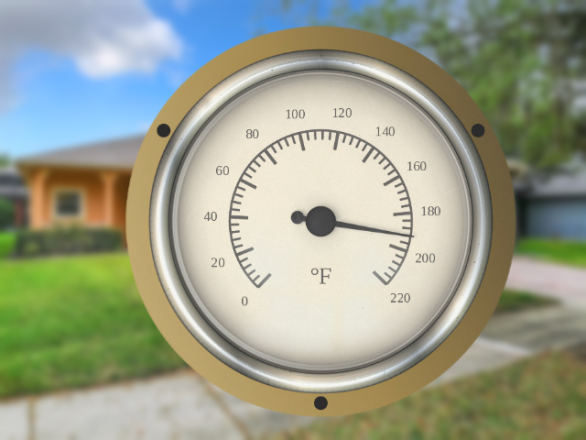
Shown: 192 (°F)
